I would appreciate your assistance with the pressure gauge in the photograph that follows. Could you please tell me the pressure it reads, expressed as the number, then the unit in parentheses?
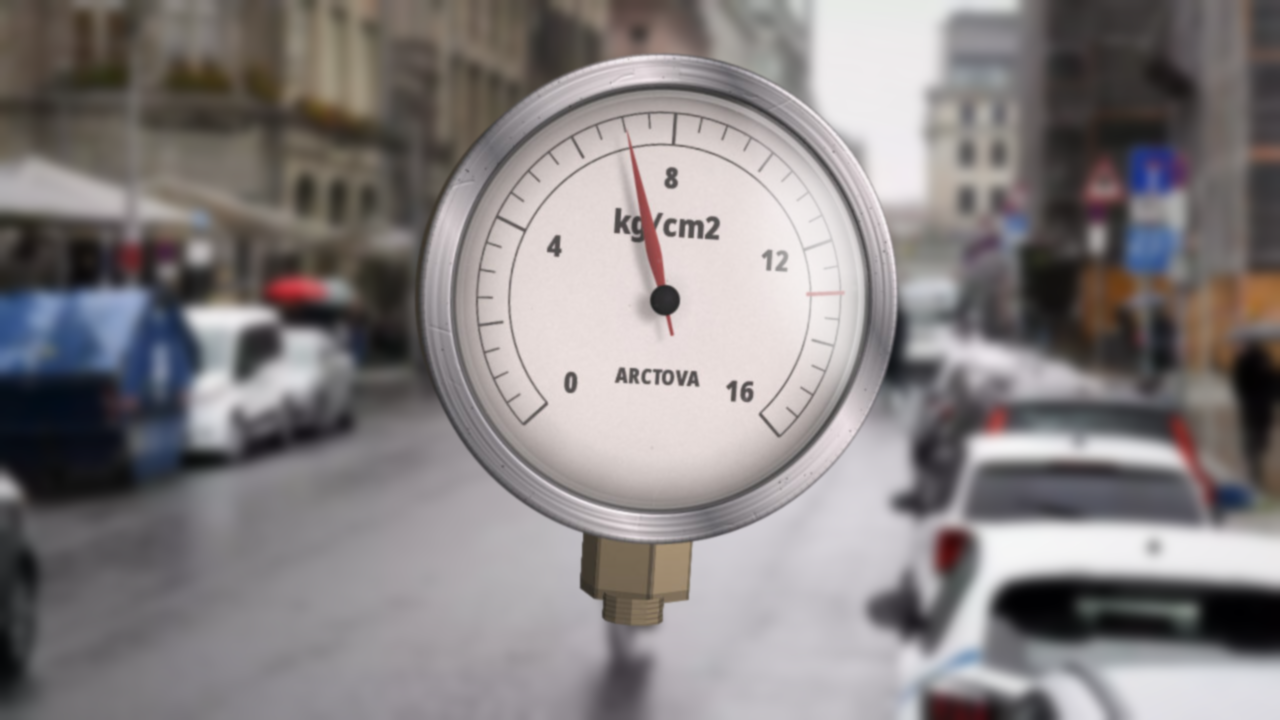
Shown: 7 (kg/cm²)
